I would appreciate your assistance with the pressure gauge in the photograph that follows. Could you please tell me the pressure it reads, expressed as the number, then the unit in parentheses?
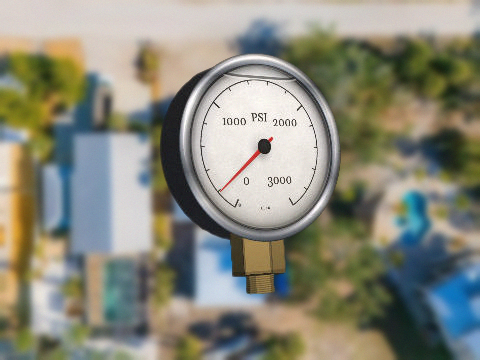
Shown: 200 (psi)
